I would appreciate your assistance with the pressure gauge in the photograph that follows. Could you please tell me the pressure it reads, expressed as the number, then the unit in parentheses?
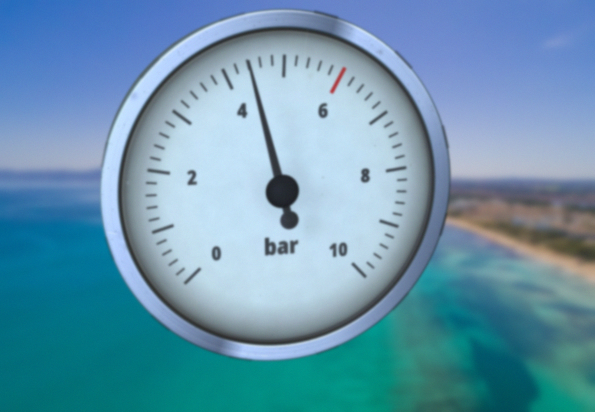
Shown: 4.4 (bar)
